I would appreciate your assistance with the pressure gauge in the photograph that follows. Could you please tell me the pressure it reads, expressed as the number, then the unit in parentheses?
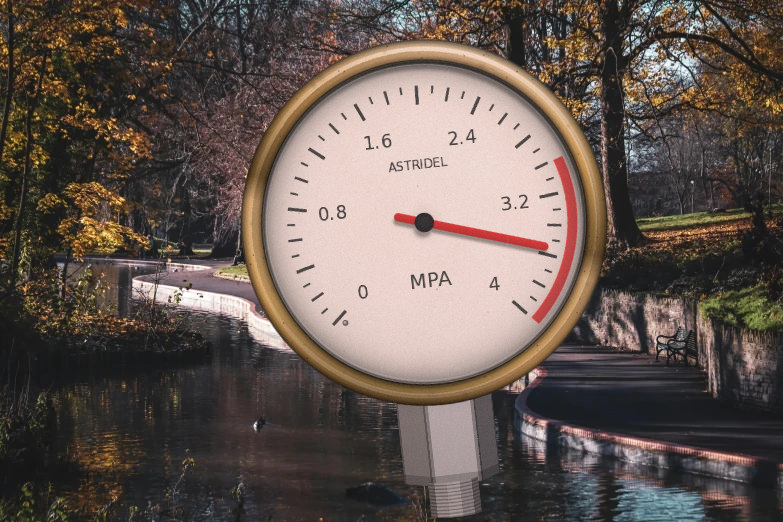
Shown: 3.55 (MPa)
